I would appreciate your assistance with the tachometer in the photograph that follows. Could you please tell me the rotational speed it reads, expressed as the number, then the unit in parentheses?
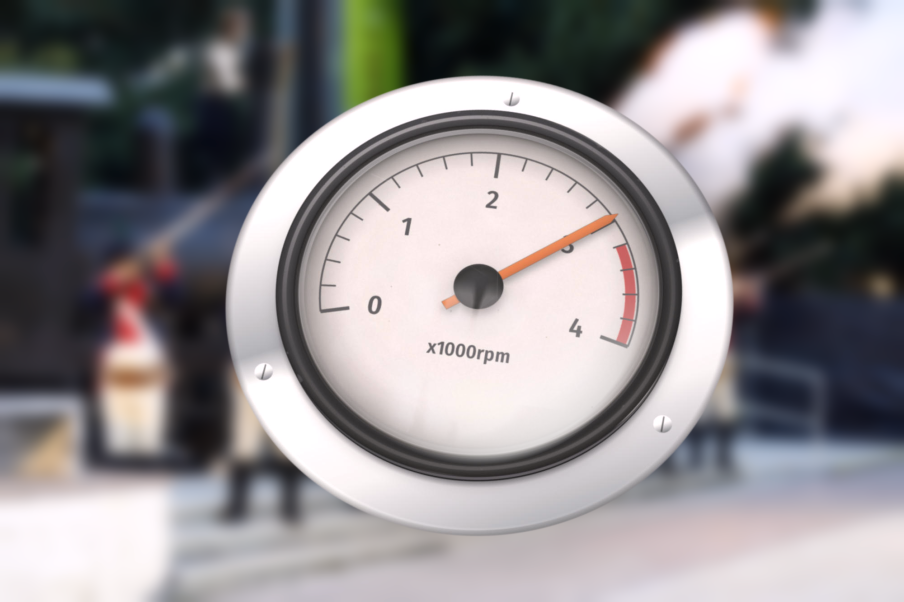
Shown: 3000 (rpm)
